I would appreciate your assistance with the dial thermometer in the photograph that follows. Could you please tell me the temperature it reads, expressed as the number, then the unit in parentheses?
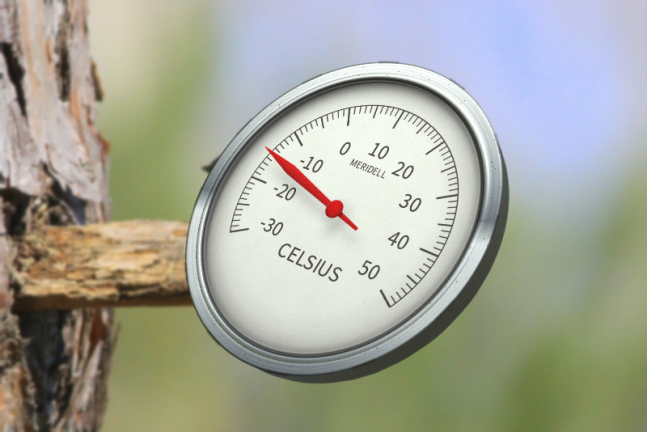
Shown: -15 (°C)
